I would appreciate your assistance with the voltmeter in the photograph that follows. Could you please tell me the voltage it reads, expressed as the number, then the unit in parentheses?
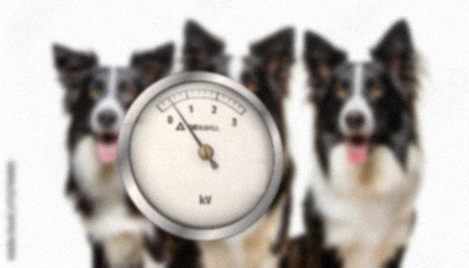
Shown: 0.4 (kV)
